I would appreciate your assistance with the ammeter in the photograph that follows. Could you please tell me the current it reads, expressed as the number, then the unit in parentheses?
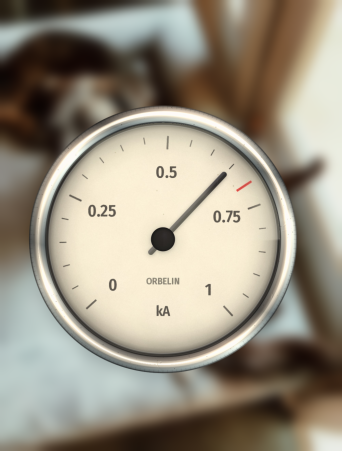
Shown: 0.65 (kA)
